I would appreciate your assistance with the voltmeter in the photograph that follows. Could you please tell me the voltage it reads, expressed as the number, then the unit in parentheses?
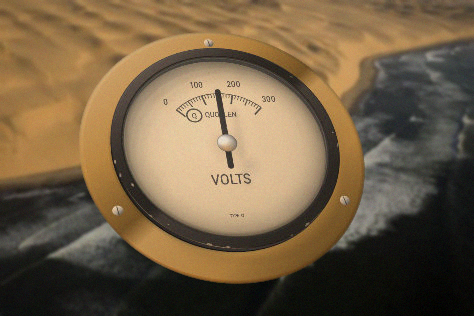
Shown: 150 (V)
